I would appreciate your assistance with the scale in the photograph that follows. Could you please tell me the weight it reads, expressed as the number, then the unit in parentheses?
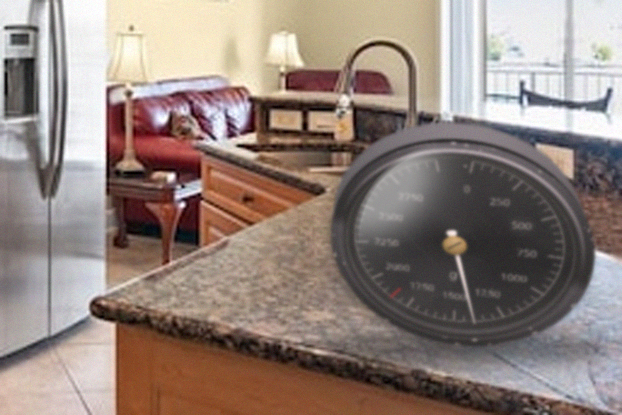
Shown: 1400 (g)
